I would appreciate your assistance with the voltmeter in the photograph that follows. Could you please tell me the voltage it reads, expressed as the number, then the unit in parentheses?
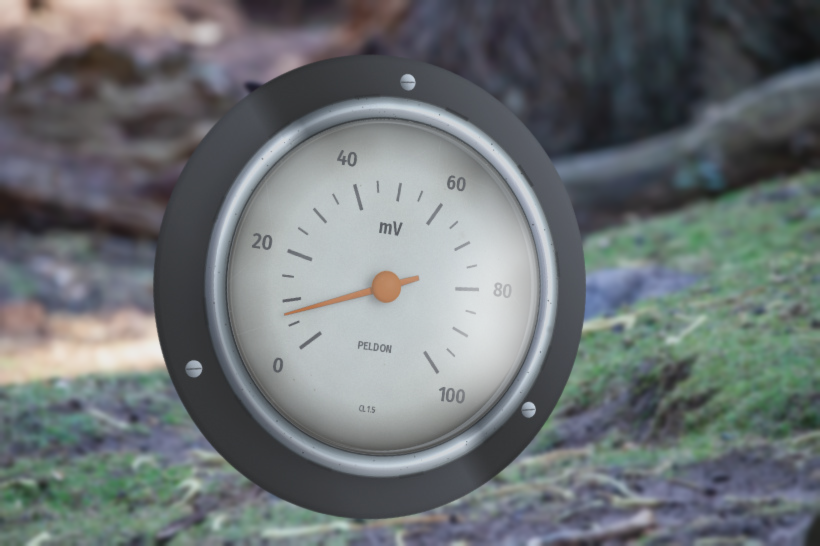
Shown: 7.5 (mV)
